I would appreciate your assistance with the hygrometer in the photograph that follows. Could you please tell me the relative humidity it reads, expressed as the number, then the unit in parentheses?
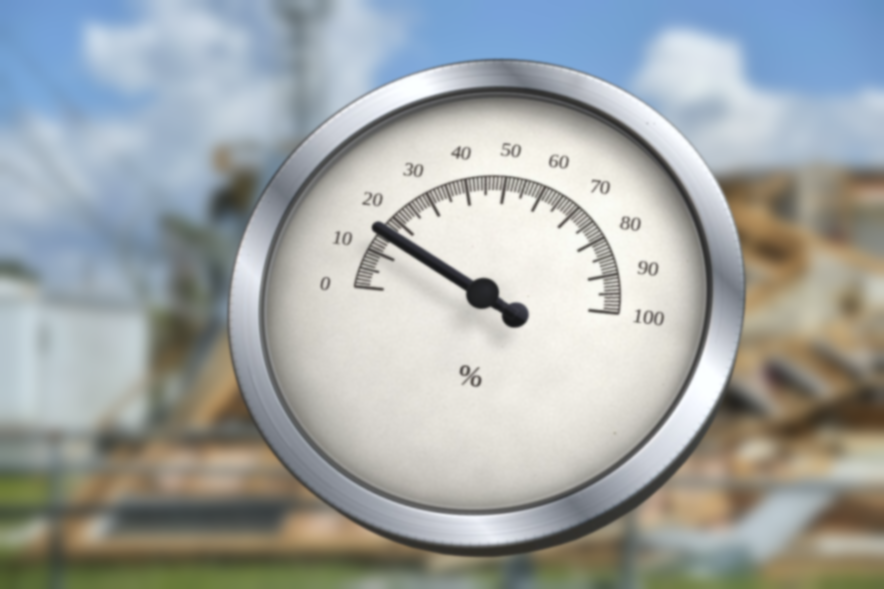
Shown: 15 (%)
